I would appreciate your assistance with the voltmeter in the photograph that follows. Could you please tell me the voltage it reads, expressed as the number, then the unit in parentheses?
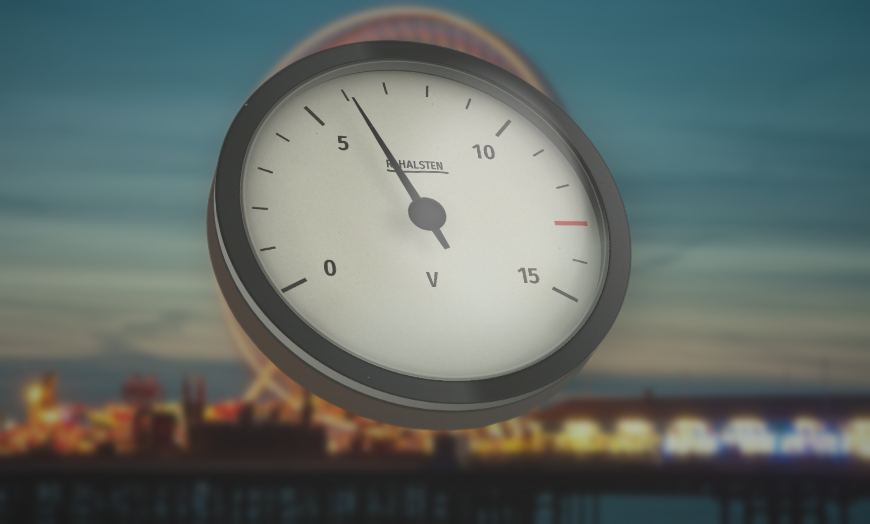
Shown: 6 (V)
